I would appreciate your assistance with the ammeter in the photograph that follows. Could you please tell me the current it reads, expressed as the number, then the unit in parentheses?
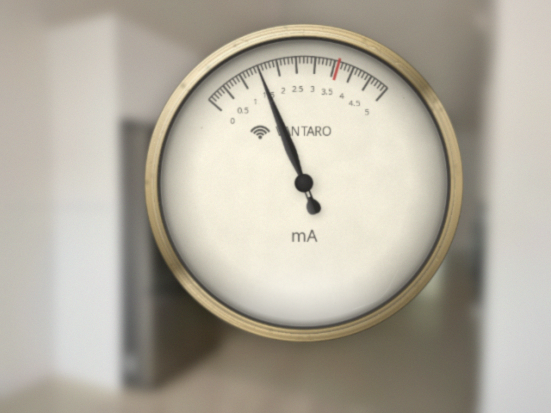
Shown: 1.5 (mA)
